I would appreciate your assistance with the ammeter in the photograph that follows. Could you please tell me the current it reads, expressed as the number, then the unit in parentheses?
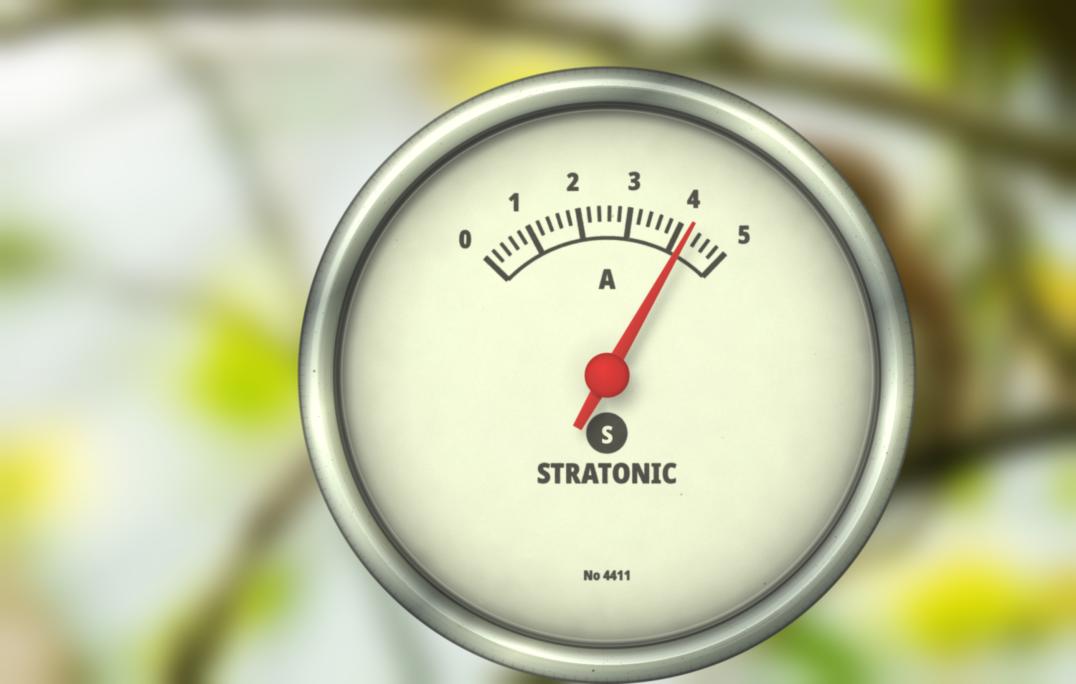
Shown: 4.2 (A)
